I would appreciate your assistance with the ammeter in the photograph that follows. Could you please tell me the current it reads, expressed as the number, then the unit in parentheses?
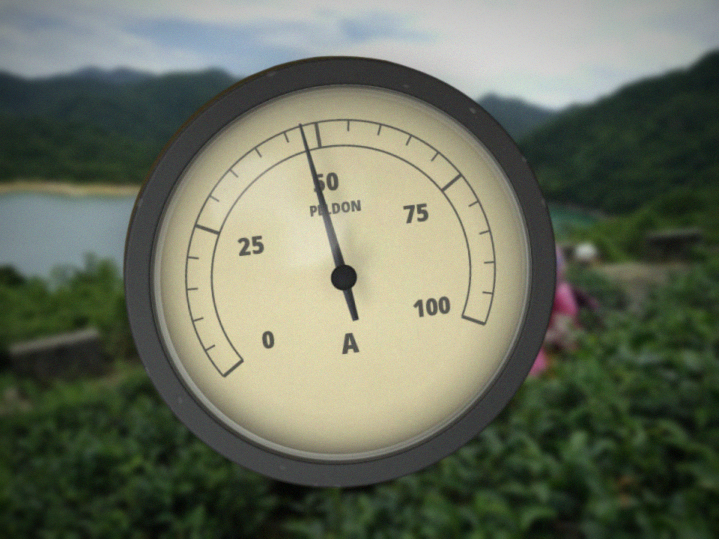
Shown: 47.5 (A)
